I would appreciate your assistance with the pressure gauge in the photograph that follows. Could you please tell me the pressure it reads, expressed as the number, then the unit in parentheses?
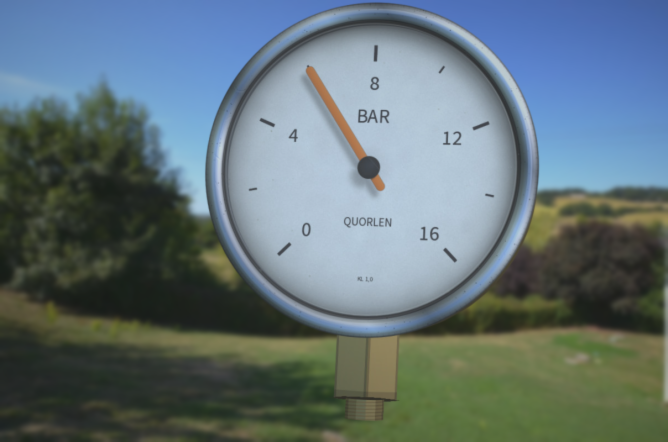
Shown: 6 (bar)
